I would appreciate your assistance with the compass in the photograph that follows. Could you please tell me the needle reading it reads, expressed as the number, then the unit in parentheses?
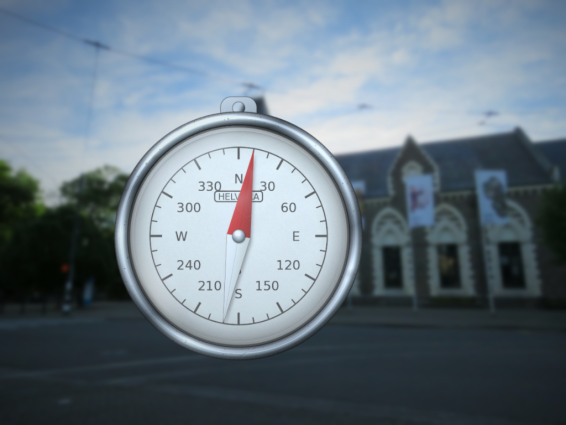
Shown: 10 (°)
